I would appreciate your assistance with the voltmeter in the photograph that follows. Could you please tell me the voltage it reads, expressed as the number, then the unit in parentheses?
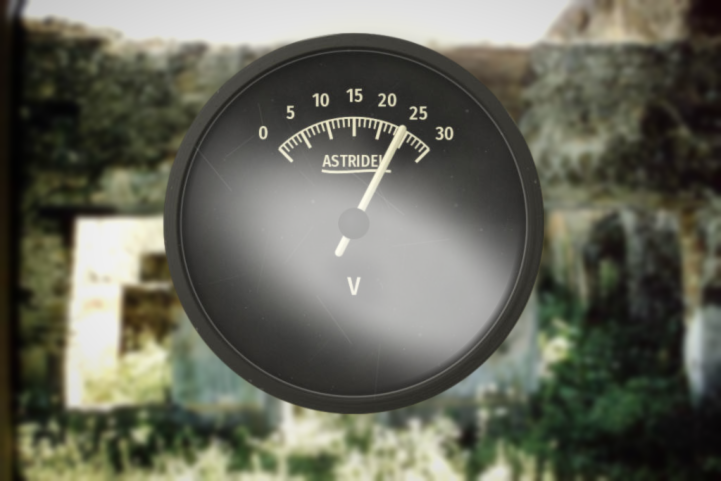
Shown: 24 (V)
